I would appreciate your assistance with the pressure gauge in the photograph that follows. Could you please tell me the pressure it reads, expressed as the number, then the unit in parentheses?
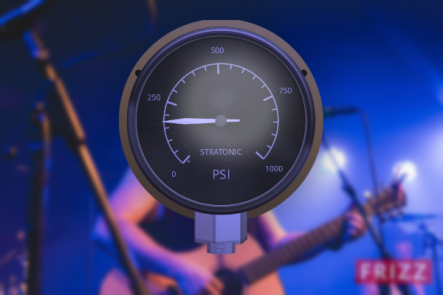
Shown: 175 (psi)
